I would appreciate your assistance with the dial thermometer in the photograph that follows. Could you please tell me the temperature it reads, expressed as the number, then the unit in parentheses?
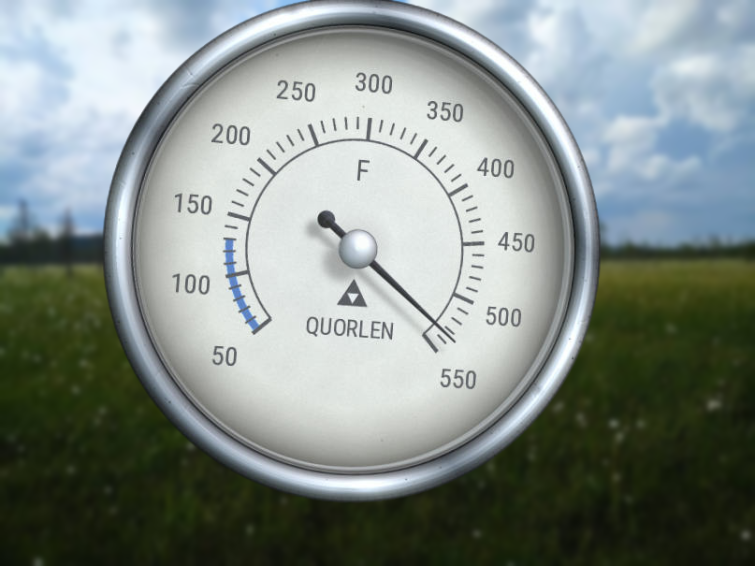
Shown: 535 (°F)
